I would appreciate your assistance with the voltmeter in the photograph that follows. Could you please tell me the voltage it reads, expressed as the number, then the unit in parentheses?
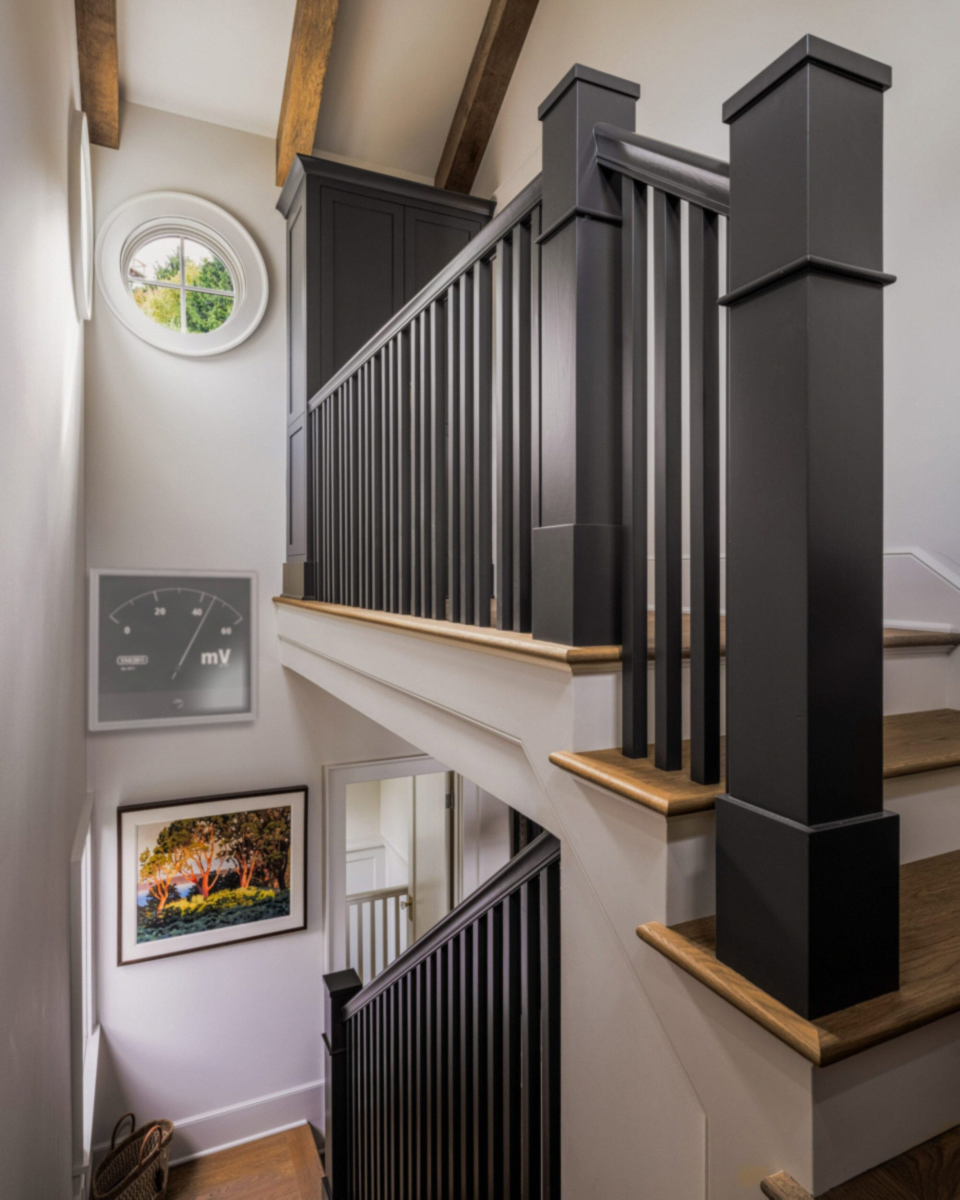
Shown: 45 (mV)
